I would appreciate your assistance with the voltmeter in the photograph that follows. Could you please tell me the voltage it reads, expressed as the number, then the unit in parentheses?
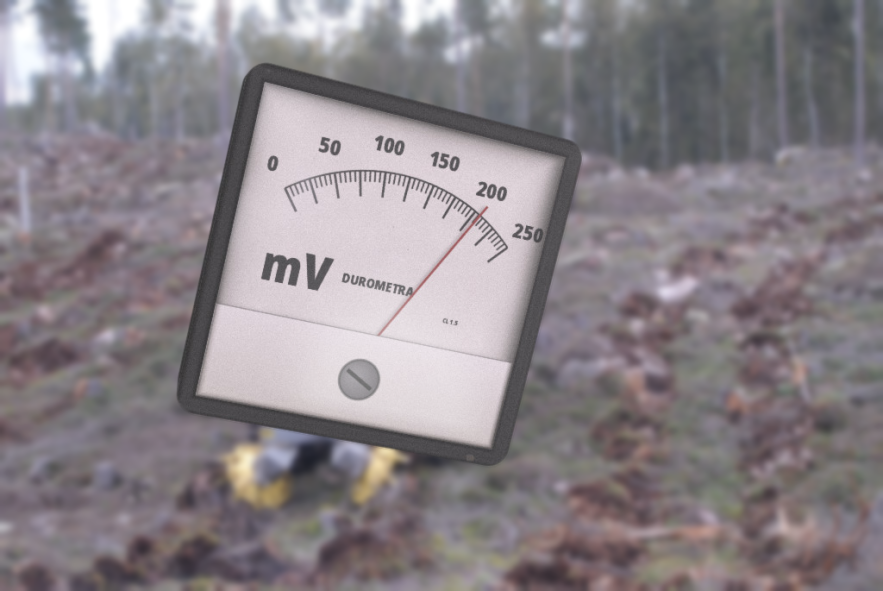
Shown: 205 (mV)
